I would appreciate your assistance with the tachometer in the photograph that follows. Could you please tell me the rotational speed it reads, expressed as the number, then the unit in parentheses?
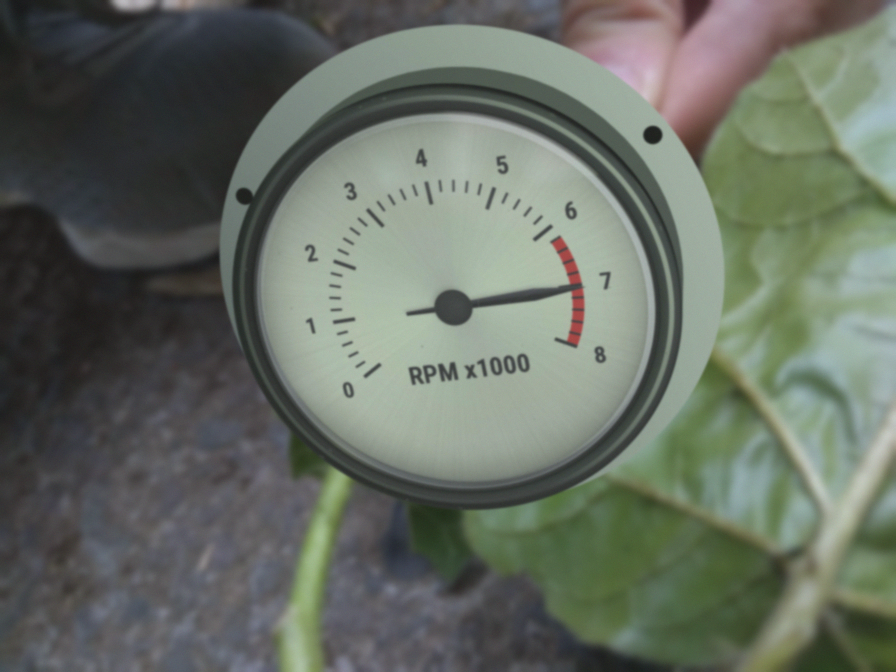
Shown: 7000 (rpm)
